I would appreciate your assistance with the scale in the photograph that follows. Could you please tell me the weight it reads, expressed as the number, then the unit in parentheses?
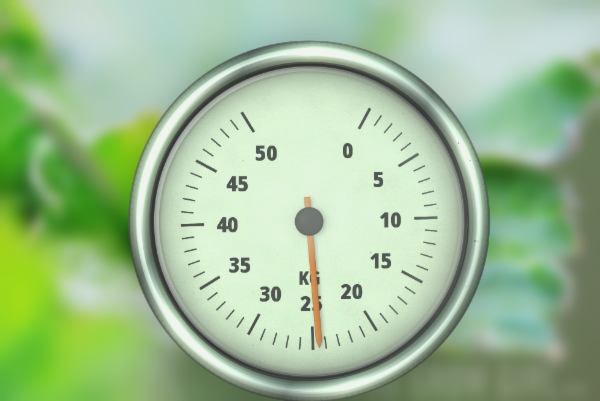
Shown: 24.5 (kg)
